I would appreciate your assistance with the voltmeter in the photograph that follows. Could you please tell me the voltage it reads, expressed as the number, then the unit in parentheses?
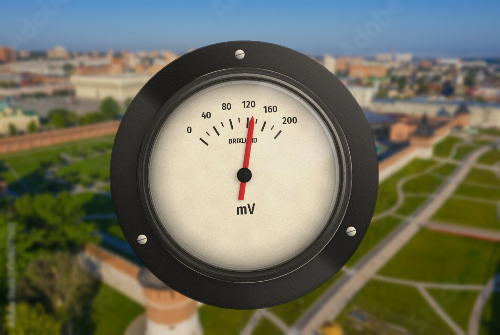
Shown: 130 (mV)
